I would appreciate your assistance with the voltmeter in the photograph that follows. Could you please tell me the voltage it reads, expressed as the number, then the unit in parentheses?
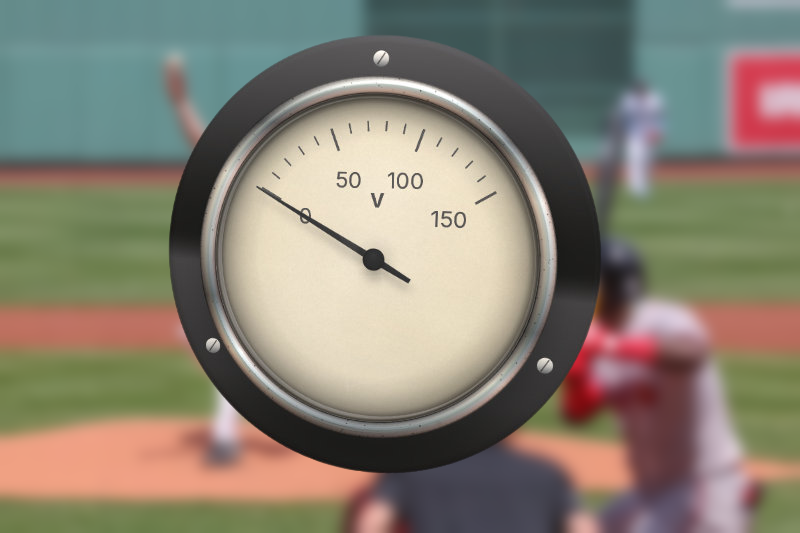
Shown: 0 (V)
